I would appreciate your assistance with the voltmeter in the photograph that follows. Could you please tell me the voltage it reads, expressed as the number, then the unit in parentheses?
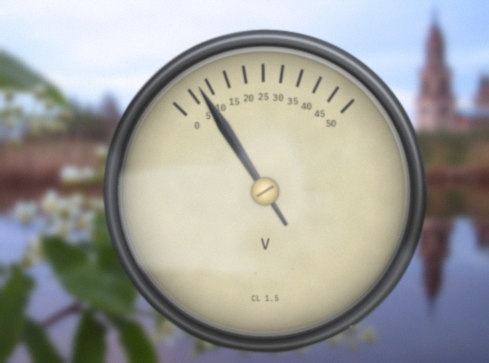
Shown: 7.5 (V)
